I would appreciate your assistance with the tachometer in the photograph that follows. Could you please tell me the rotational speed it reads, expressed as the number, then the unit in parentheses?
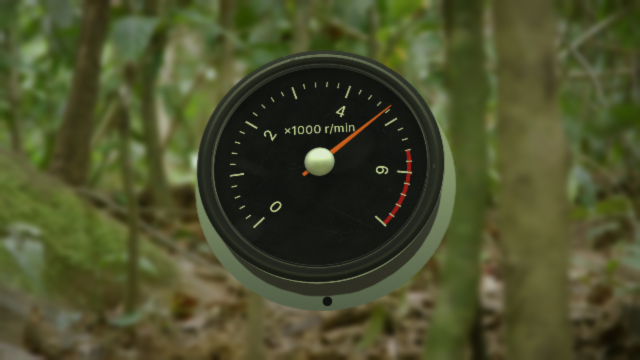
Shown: 4800 (rpm)
